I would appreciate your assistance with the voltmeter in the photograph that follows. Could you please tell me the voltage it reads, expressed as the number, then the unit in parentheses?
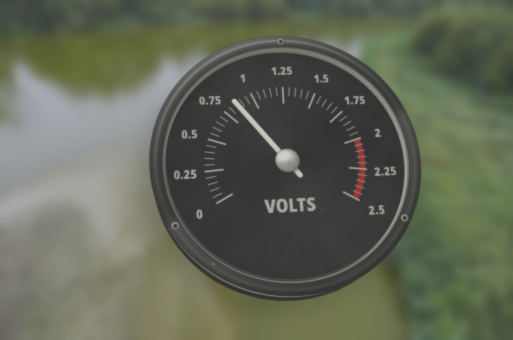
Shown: 0.85 (V)
